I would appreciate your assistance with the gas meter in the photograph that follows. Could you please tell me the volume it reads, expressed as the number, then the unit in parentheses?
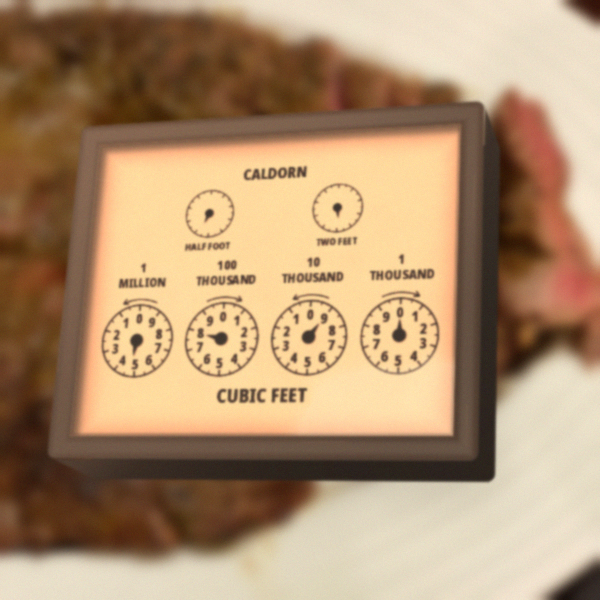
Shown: 479000 (ft³)
